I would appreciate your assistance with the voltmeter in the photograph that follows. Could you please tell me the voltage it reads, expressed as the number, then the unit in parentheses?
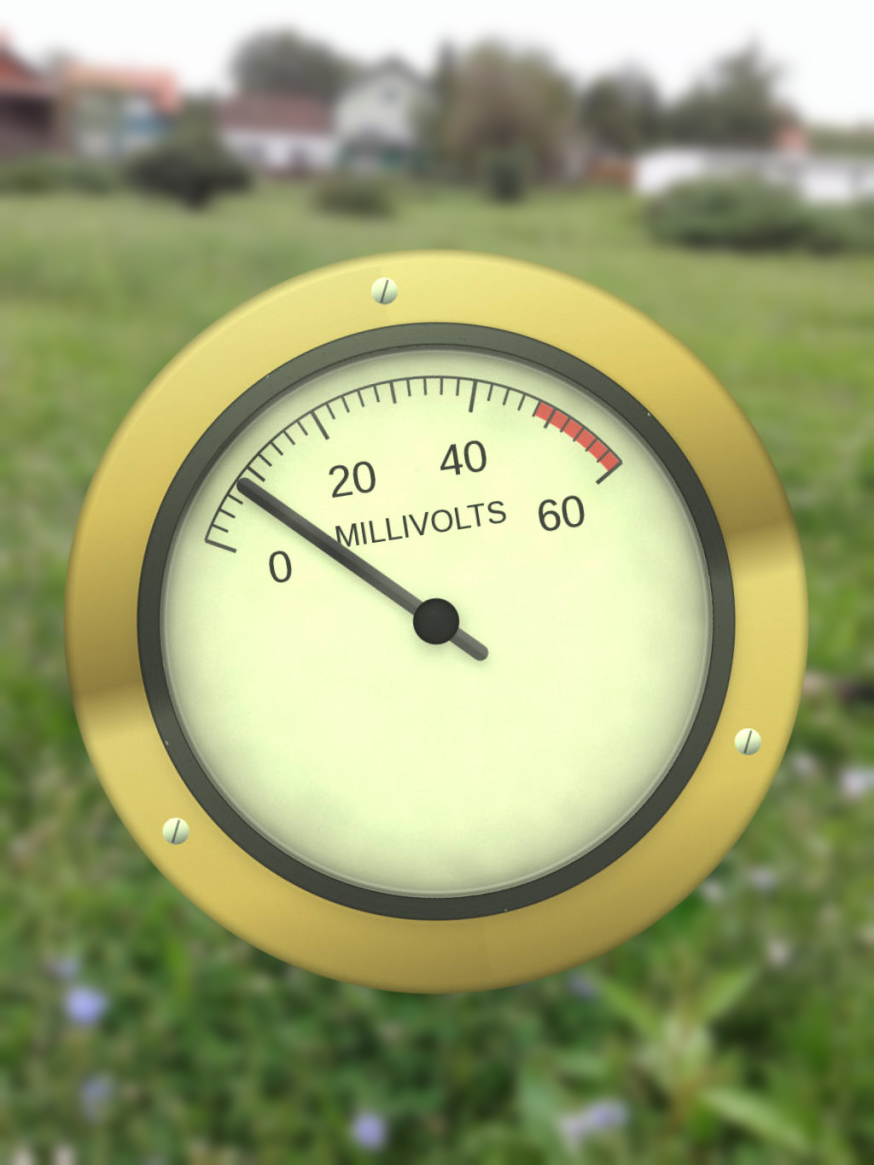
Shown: 8 (mV)
